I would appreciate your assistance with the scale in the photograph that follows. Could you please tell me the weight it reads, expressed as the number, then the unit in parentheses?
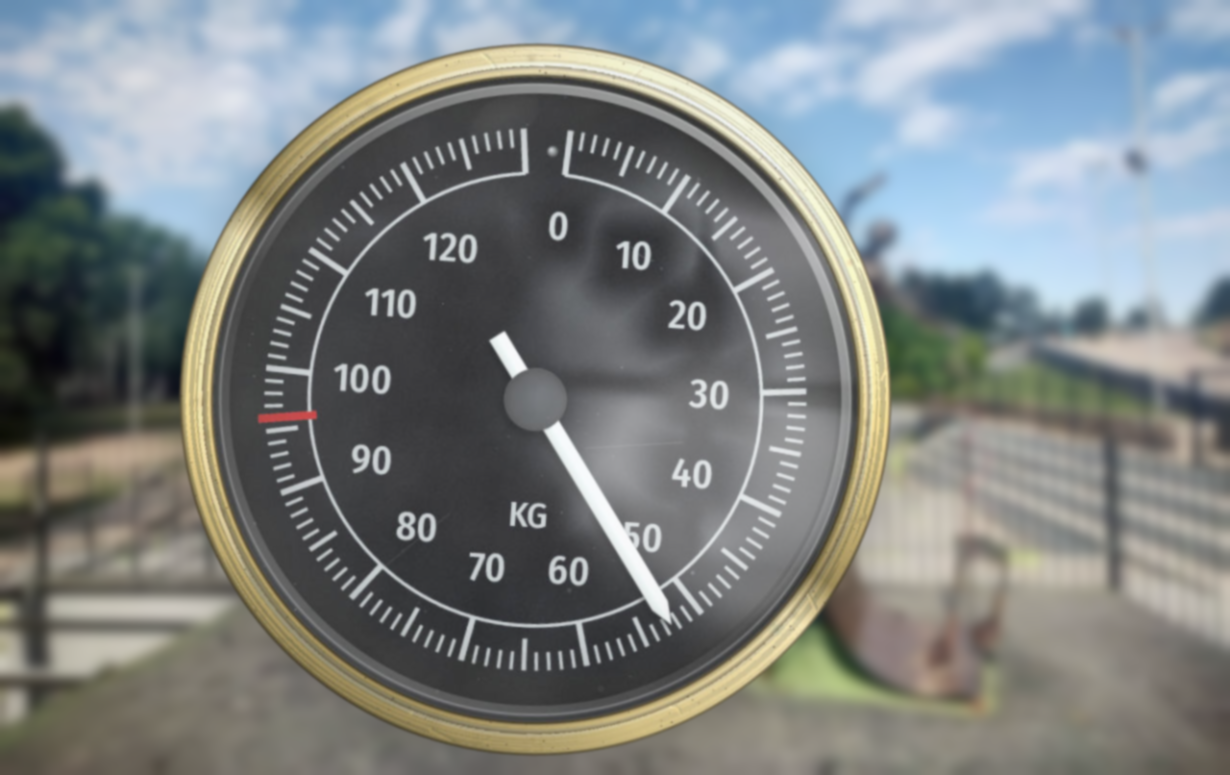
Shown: 52.5 (kg)
